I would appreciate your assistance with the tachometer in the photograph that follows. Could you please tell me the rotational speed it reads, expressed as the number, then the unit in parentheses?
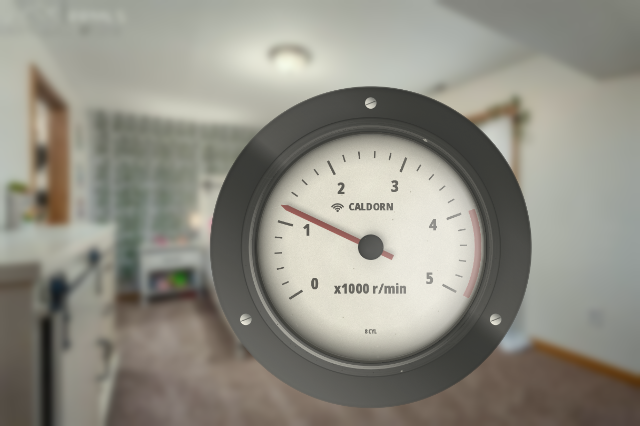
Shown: 1200 (rpm)
